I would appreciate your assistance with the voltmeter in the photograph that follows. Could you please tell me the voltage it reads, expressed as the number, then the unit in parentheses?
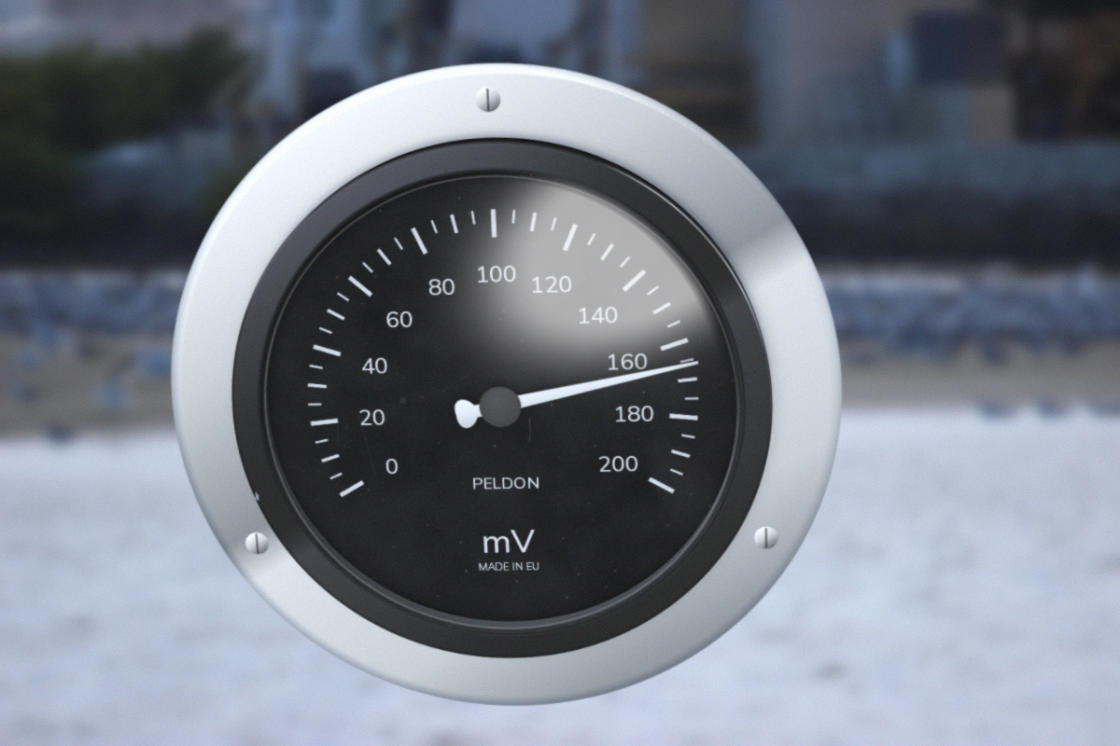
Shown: 165 (mV)
